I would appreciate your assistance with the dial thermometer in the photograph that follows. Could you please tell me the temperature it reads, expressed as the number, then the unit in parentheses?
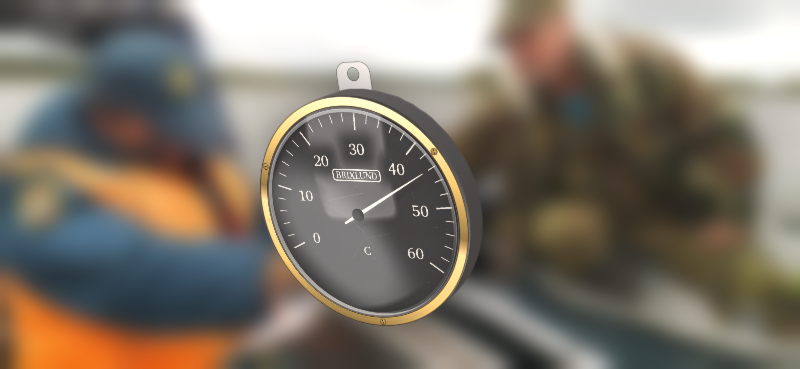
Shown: 44 (°C)
